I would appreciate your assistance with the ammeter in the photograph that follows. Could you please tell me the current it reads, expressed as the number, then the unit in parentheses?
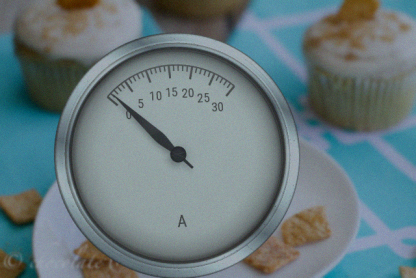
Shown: 1 (A)
